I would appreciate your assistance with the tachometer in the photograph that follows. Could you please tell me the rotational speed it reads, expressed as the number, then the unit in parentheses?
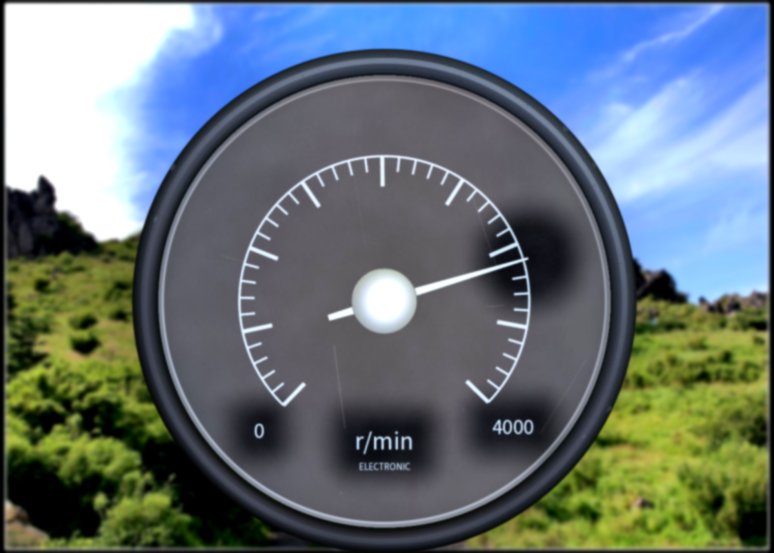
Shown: 3100 (rpm)
